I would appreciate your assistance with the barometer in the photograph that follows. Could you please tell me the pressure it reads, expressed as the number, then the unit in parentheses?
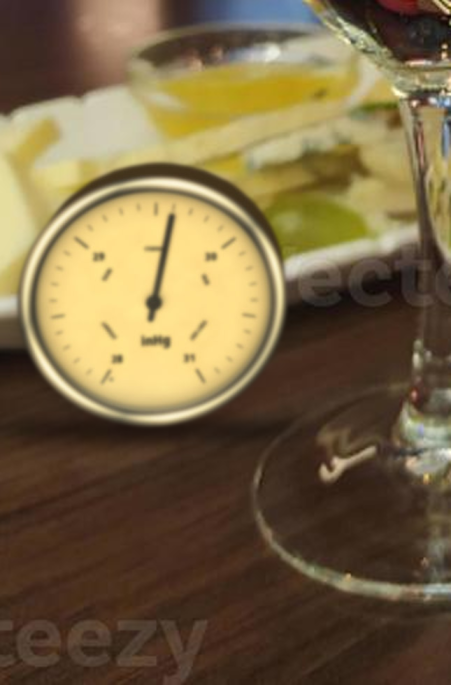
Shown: 29.6 (inHg)
